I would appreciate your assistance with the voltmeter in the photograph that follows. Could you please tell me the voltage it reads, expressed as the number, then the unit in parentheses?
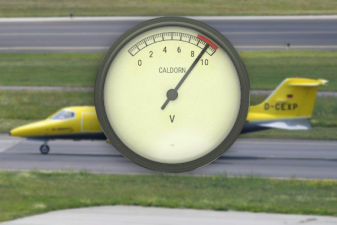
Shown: 9 (V)
